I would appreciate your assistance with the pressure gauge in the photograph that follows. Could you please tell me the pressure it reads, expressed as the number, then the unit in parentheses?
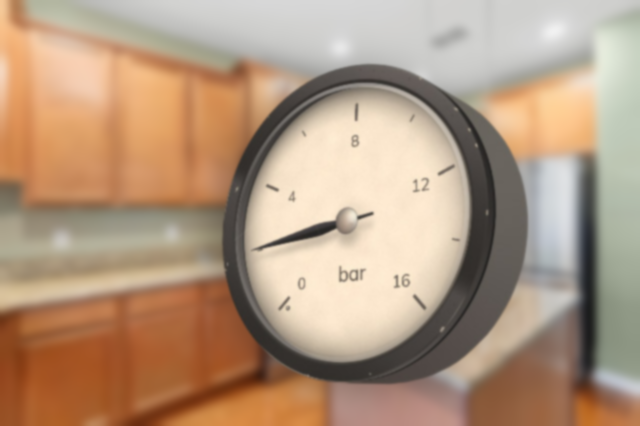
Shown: 2 (bar)
